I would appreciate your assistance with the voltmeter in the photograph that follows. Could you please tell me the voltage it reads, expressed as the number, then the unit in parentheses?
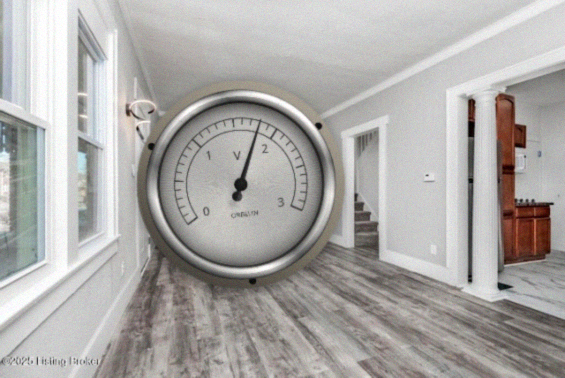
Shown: 1.8 (V)
